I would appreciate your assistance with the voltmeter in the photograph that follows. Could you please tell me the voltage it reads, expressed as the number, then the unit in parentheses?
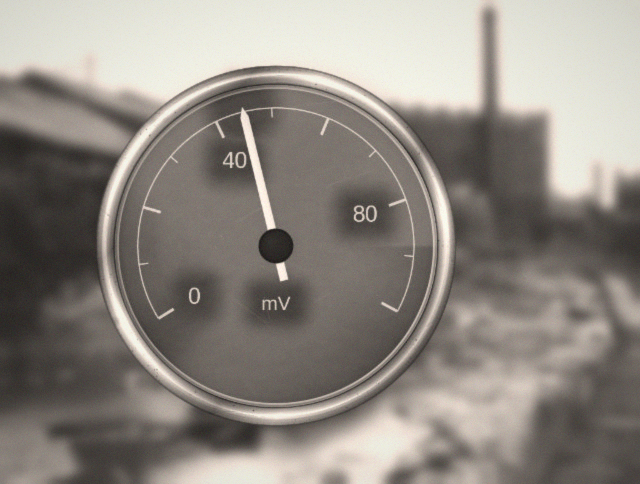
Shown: 45 (mV)
